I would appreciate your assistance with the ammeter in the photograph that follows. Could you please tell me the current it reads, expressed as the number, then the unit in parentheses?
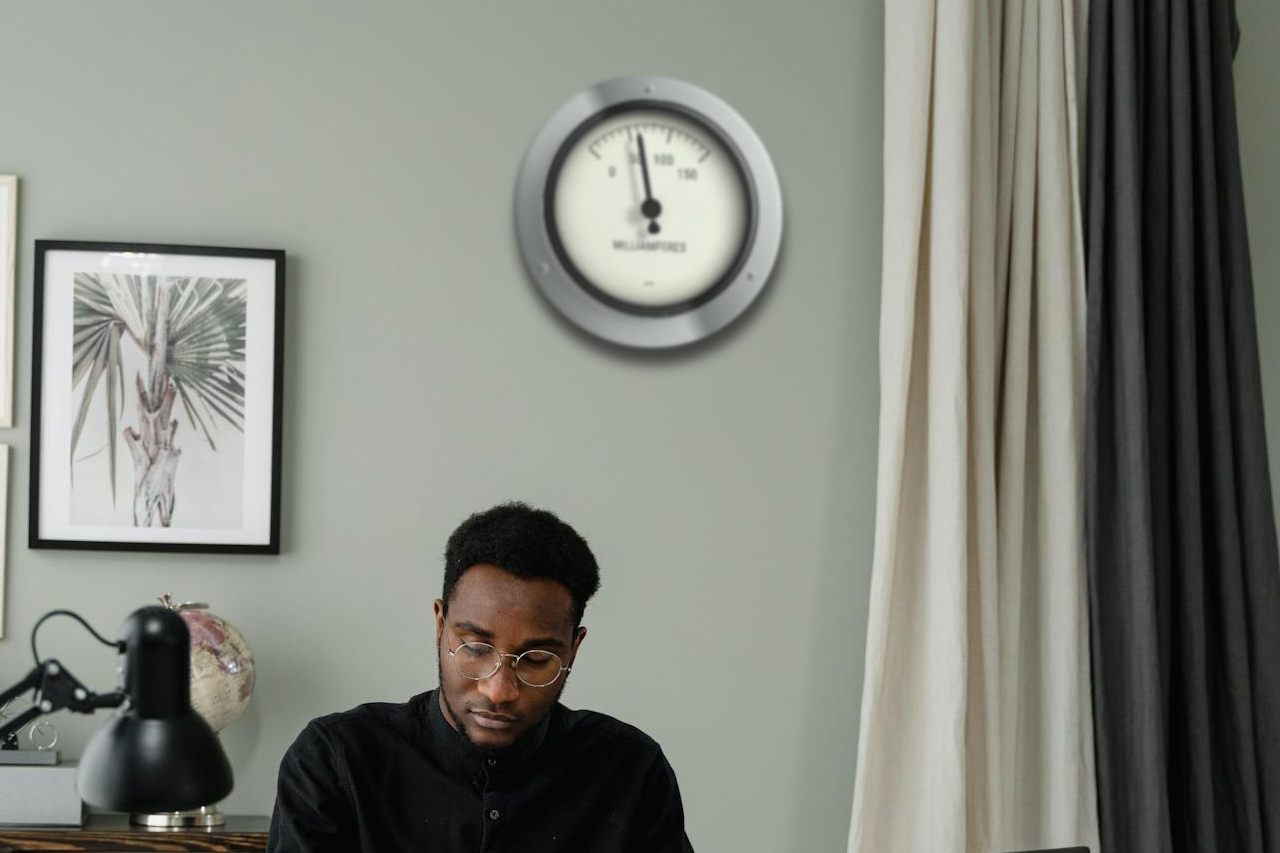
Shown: 60 (mA)
